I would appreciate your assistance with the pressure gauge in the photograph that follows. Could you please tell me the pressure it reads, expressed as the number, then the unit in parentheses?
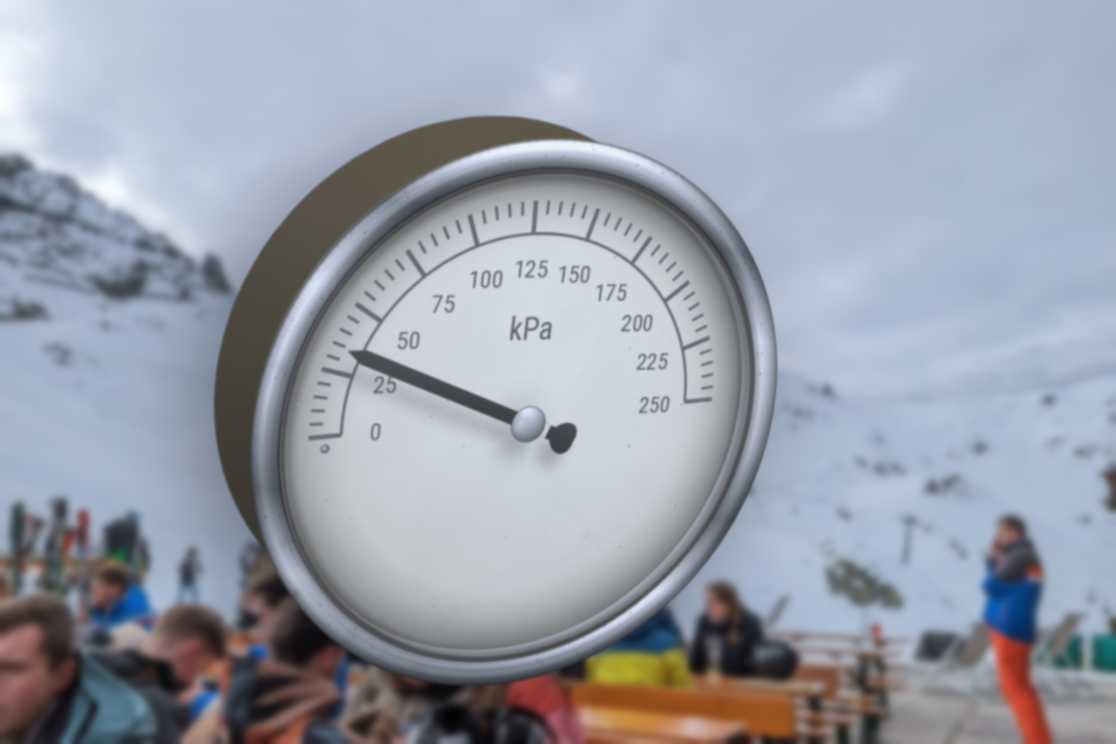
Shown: 35 (kPa)
